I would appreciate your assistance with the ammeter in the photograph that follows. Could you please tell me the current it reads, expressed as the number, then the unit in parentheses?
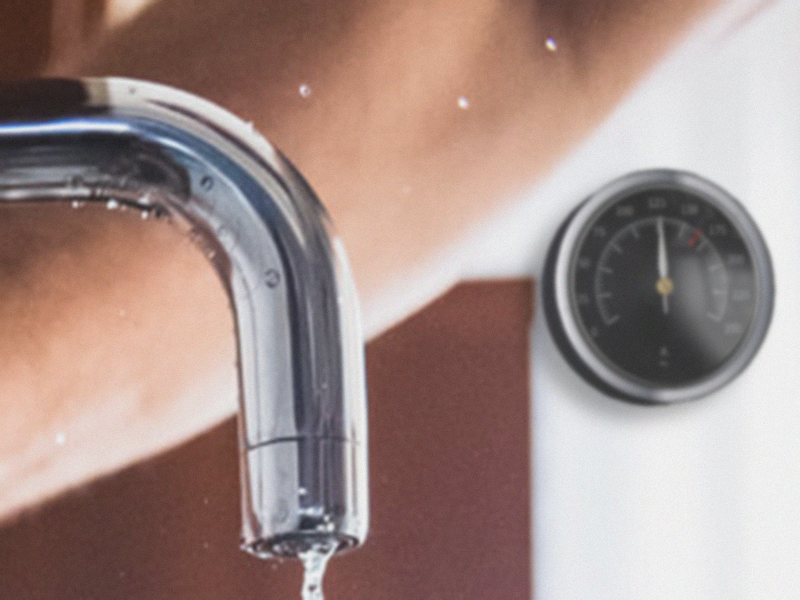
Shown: 125 (A)
